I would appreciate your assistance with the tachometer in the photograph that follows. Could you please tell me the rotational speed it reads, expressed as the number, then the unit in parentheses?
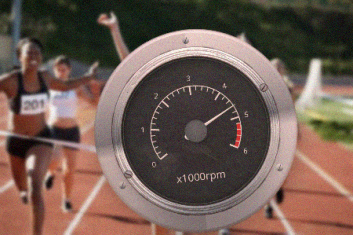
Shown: 4600 (rpm)
